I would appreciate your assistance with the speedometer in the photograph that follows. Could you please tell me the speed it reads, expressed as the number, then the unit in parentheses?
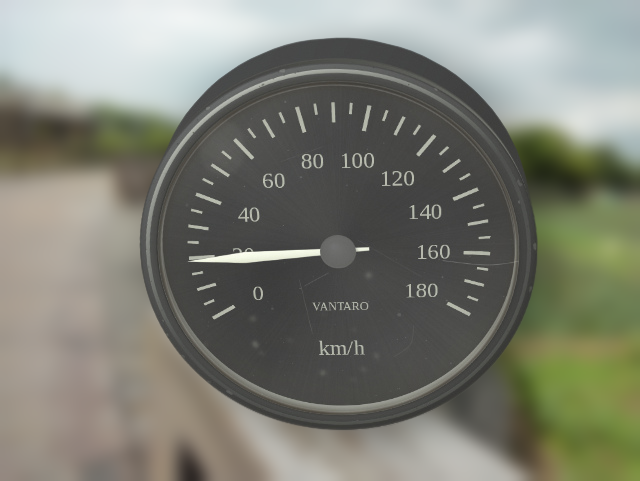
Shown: 20 (km/h)
